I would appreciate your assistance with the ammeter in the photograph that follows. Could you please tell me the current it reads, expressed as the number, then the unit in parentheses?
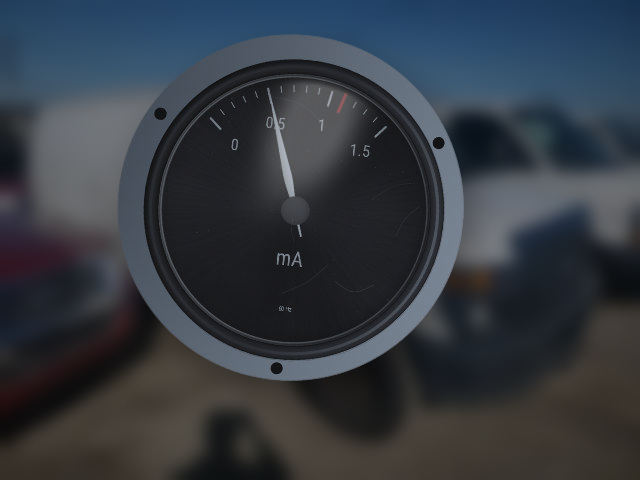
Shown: 0.5 (mA)
